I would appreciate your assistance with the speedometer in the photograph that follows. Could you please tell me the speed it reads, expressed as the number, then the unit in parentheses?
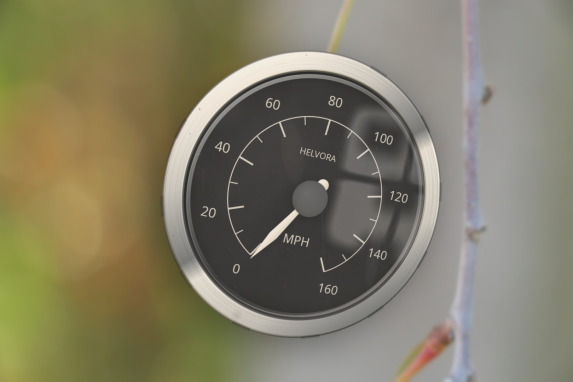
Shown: 0 (mph)
